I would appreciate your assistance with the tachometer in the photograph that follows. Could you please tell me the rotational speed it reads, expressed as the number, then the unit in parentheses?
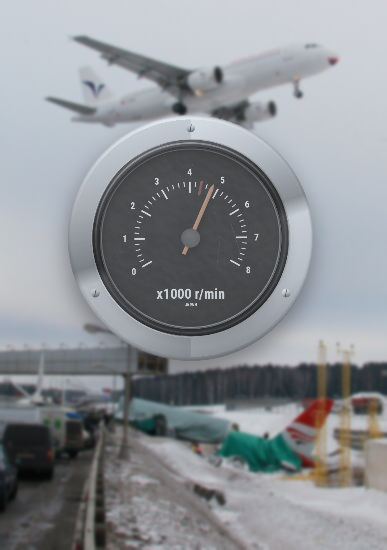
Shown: 4800 (rpm)
